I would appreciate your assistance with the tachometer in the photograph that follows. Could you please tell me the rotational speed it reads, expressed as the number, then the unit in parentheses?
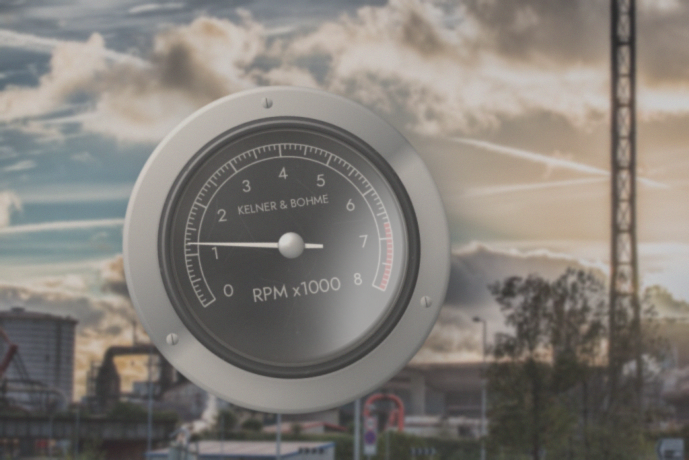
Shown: 1200 (rpm)
